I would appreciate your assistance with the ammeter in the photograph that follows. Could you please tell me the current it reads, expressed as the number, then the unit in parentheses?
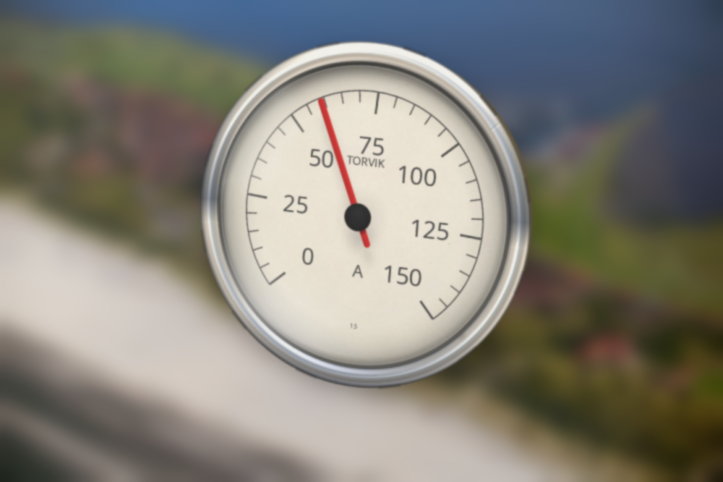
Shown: 60 (A)
